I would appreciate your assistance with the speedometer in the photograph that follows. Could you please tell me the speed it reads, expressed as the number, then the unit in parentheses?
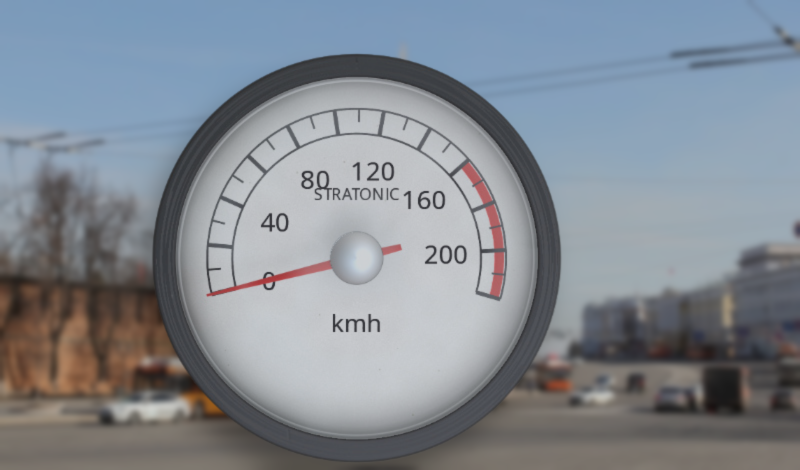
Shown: 0 (km/h)
